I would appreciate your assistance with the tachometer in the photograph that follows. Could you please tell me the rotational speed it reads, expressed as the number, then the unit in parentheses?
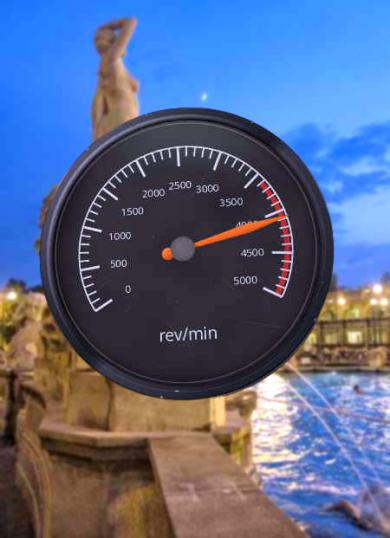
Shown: 4100 (rpm)
